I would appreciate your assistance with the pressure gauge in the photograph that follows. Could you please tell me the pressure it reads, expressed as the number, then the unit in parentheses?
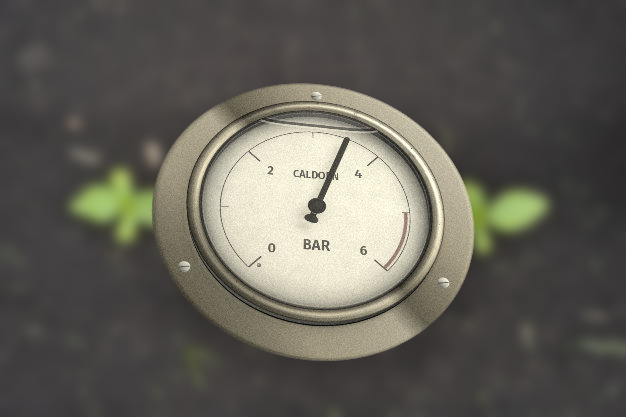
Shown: 3.5 (bar)
